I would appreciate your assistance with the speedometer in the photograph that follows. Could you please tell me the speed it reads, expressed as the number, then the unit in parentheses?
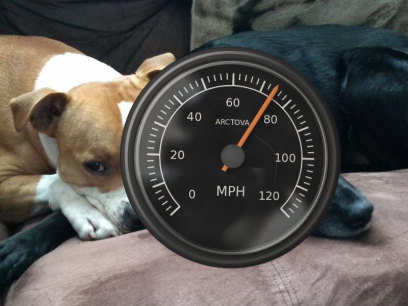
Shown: 74 (mph)
